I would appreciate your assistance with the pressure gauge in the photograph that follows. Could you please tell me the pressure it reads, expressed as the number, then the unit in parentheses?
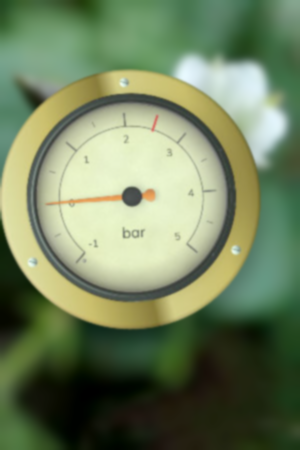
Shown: 0 (bar)
